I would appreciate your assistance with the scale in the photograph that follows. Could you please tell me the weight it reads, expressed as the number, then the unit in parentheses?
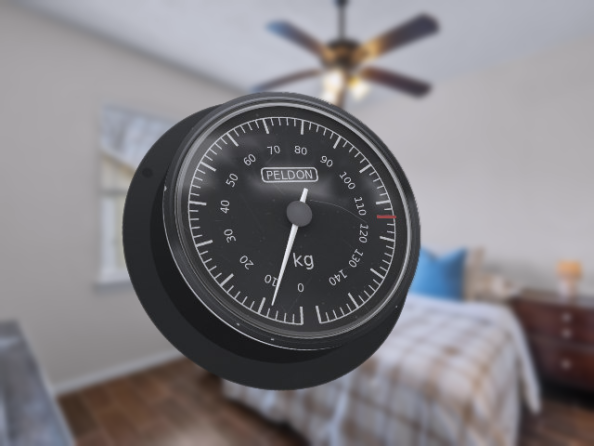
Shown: 8 (kg)
